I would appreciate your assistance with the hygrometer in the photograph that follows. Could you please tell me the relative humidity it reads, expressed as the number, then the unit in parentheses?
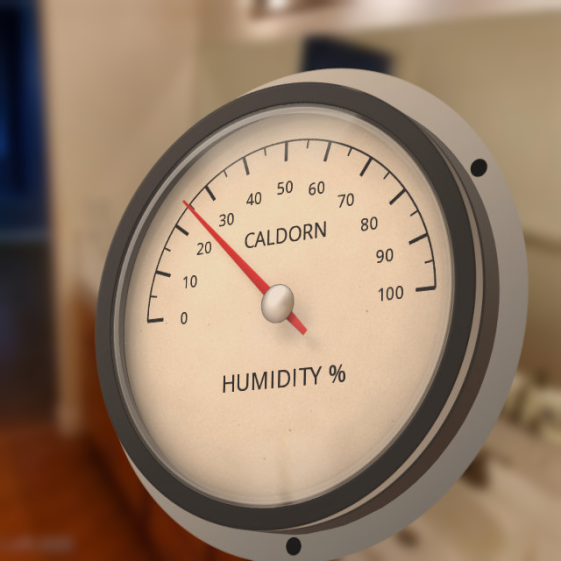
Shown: 25 (%)
